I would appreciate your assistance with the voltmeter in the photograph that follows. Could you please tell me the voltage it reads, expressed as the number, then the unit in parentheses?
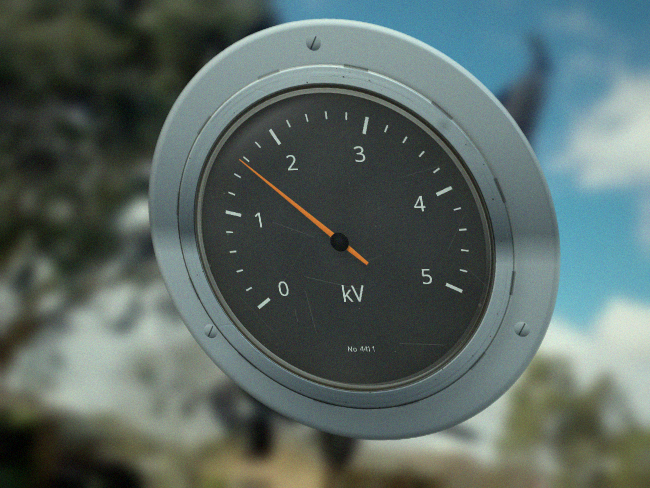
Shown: 1.6 (kV)
